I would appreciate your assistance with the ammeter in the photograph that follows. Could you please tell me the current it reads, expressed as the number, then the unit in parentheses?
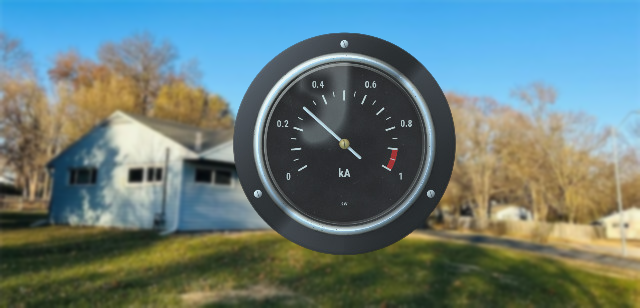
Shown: 0.3 (kA)
